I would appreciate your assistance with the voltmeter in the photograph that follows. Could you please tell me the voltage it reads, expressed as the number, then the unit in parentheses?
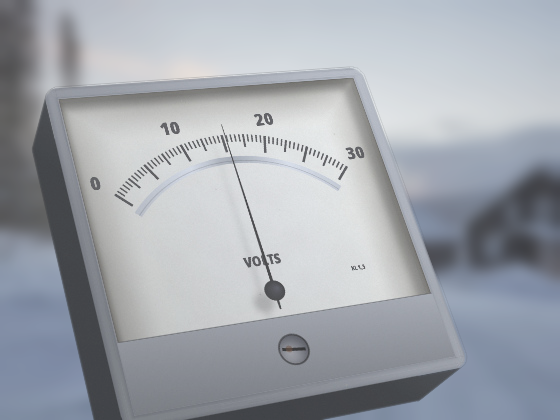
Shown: 15 (V)
